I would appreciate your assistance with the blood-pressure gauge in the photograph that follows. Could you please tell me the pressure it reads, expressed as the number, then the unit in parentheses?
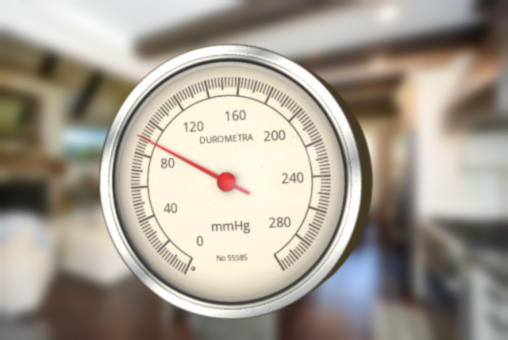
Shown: 90 (mmHg)
